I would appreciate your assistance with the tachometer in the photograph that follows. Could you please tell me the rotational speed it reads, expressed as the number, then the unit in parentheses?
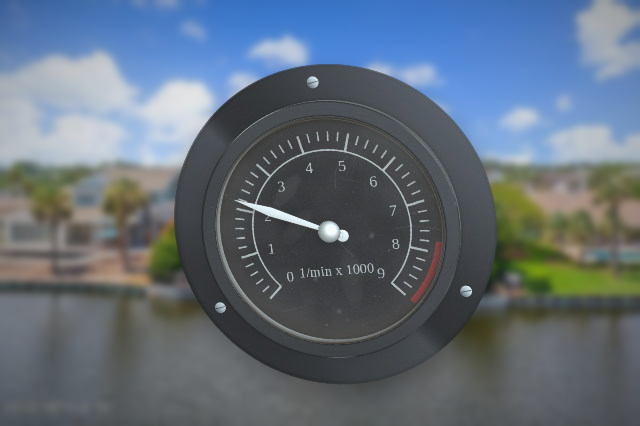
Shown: 2200 (rpm)
